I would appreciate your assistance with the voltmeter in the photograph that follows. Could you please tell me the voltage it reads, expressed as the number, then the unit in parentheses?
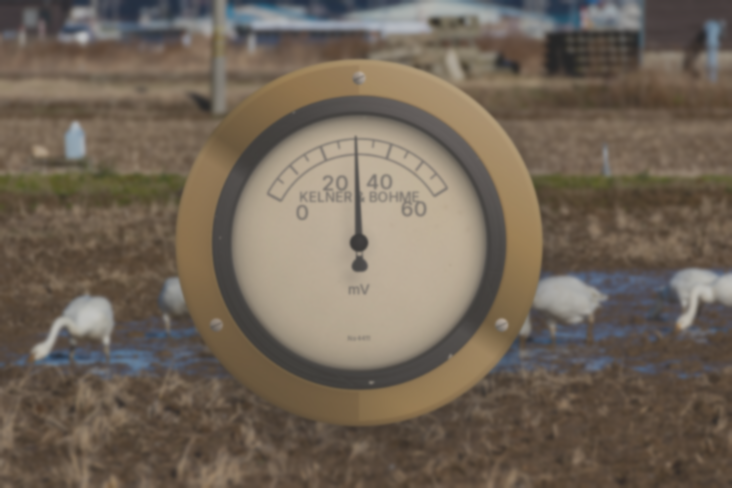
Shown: 30 (mV)
